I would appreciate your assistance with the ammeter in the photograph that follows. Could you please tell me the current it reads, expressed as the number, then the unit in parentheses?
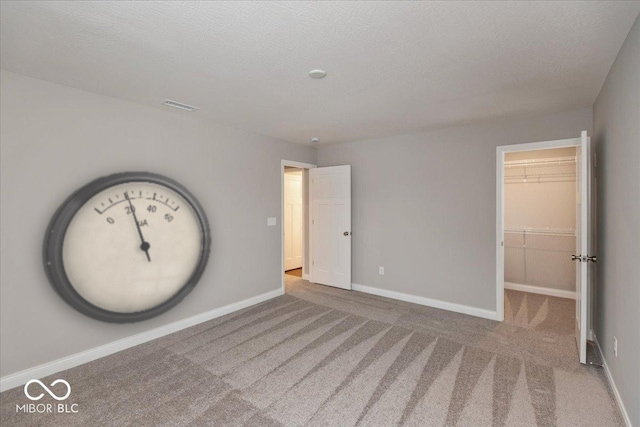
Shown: 20 (µA)
